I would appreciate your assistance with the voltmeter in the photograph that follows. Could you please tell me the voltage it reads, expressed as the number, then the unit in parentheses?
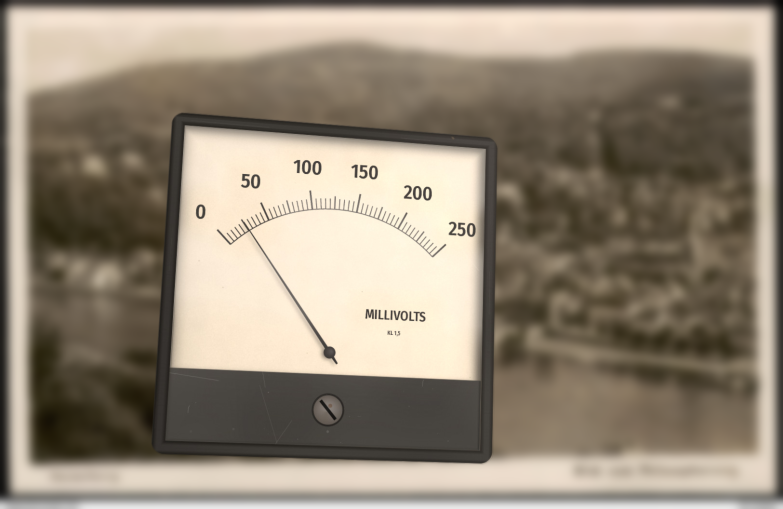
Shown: 25 (mV)
